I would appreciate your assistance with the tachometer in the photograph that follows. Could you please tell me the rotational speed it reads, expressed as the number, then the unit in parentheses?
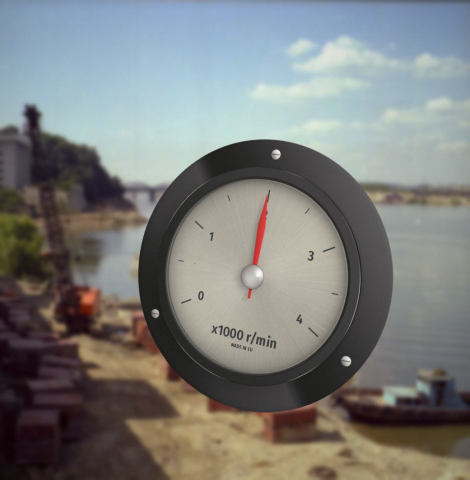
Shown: 2000 (rpm)
